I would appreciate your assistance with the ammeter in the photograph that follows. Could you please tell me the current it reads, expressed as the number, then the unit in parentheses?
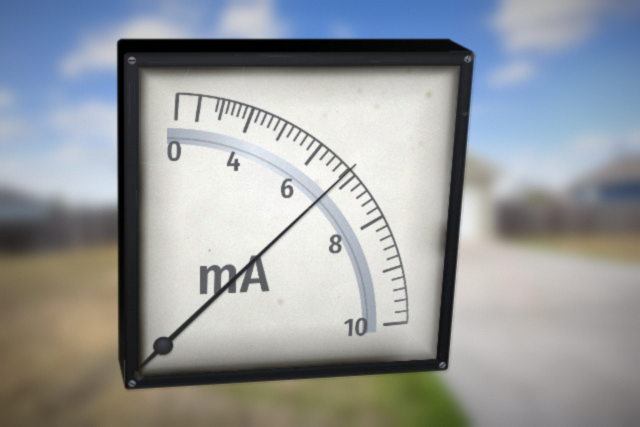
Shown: 6.8 (mA)
